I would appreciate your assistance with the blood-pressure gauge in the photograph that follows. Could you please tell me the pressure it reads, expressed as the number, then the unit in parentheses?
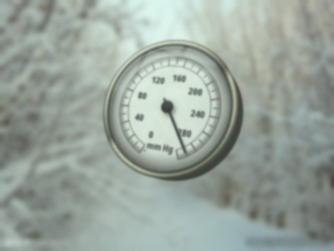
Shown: 290 (mmHg)
